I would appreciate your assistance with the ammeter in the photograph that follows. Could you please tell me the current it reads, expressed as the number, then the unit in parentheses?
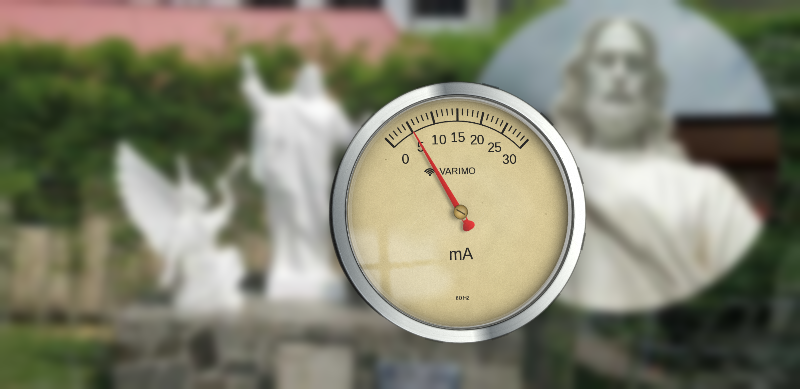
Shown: 5 (mA)
